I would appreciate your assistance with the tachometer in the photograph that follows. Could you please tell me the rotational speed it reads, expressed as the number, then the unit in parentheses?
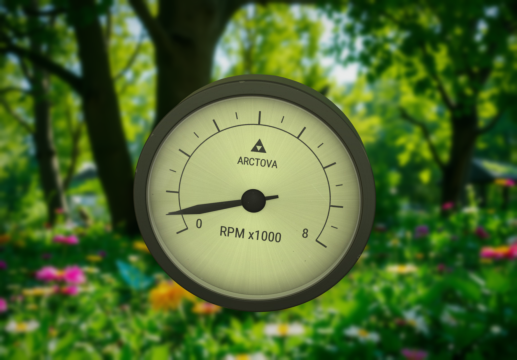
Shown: 500 (rpm)
